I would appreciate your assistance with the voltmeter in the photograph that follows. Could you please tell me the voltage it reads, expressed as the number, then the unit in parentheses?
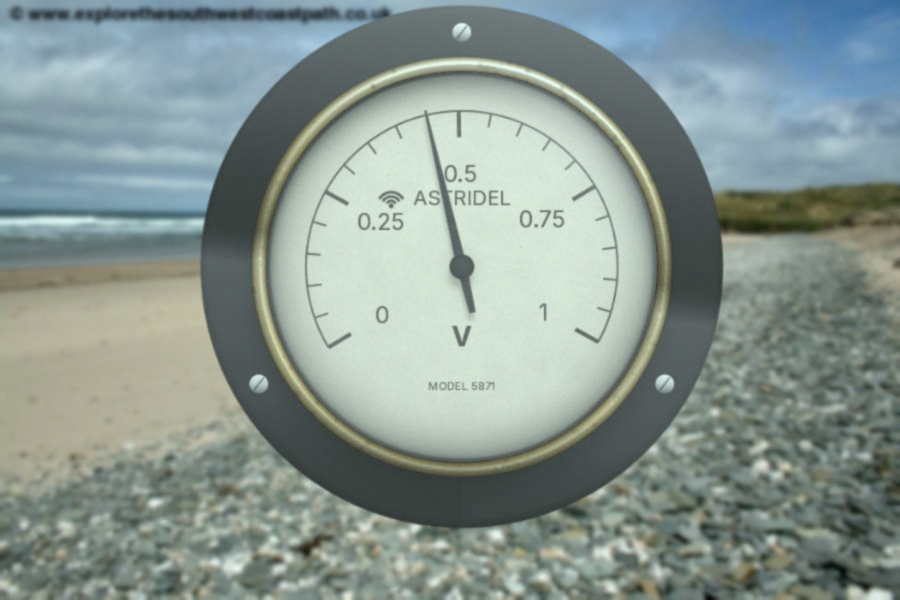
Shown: 0.45 (V)
